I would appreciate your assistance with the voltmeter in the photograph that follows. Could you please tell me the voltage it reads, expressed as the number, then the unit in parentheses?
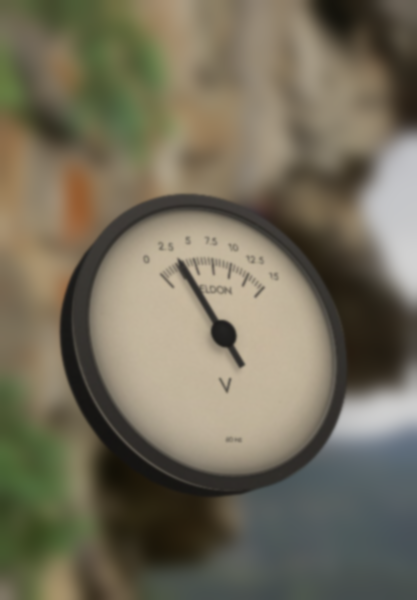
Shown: 2.5 (V)
